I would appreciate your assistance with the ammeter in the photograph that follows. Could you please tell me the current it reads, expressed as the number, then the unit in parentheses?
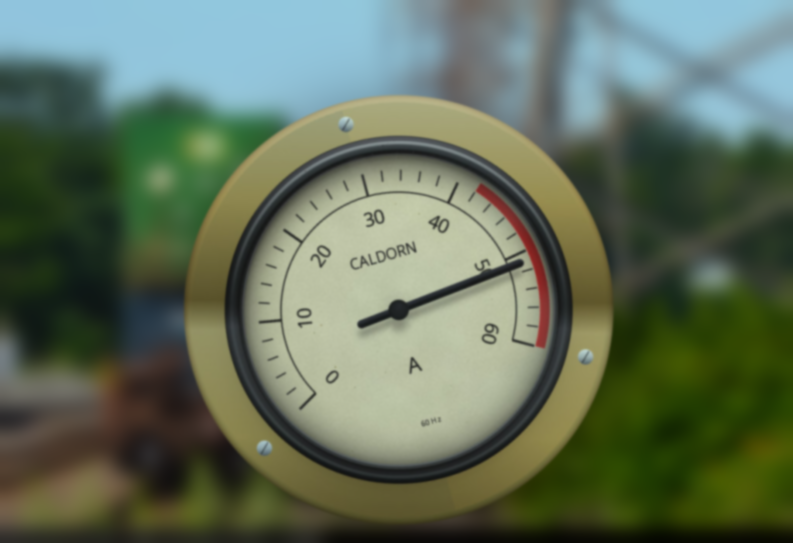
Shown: 51 (A)
